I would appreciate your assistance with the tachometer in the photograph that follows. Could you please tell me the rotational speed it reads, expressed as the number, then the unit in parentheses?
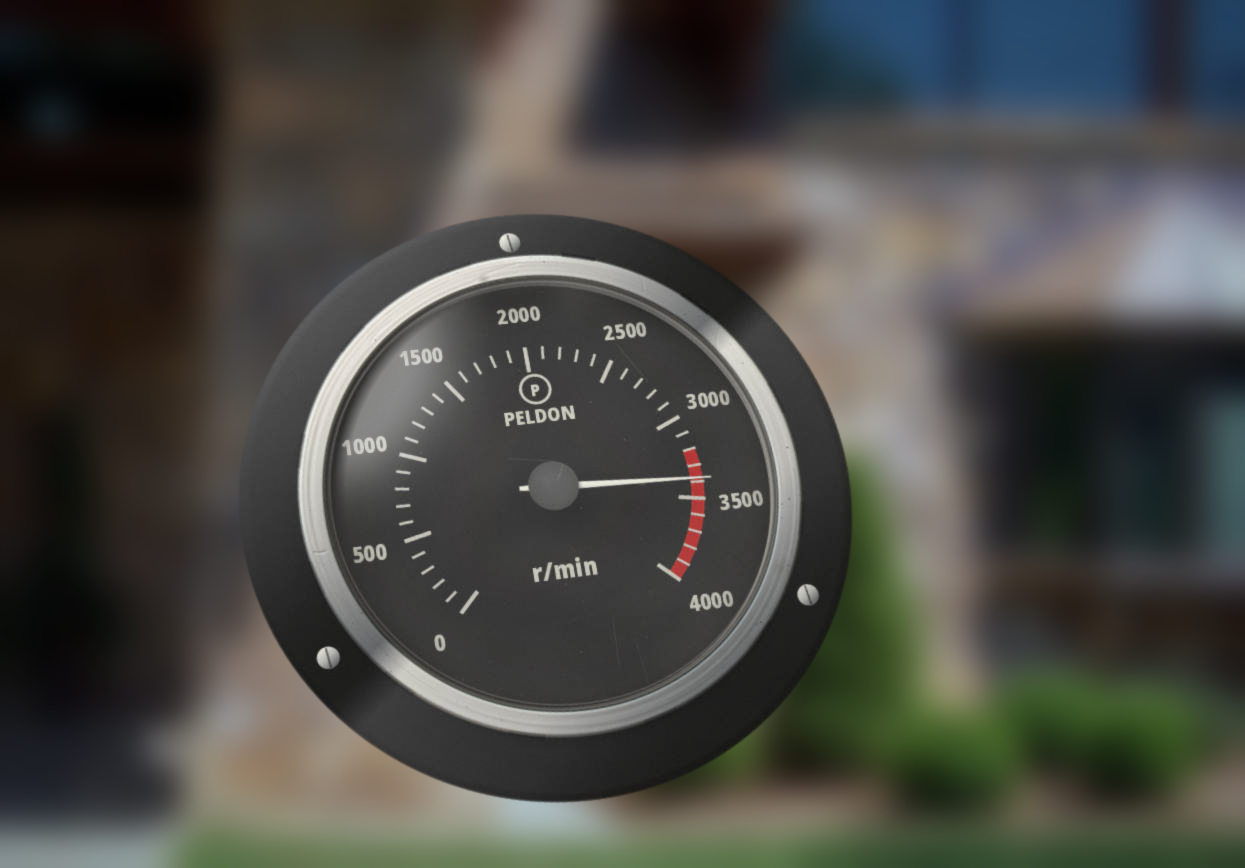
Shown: 3400 (rpm)
